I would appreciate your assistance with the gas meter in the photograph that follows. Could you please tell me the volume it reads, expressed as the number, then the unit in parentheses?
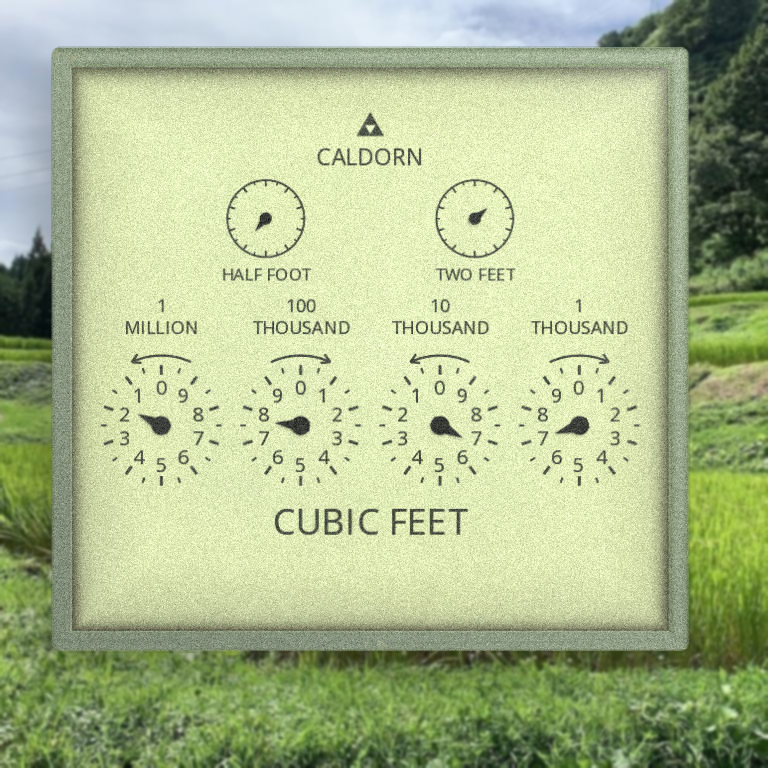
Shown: 176700 (ft³)
